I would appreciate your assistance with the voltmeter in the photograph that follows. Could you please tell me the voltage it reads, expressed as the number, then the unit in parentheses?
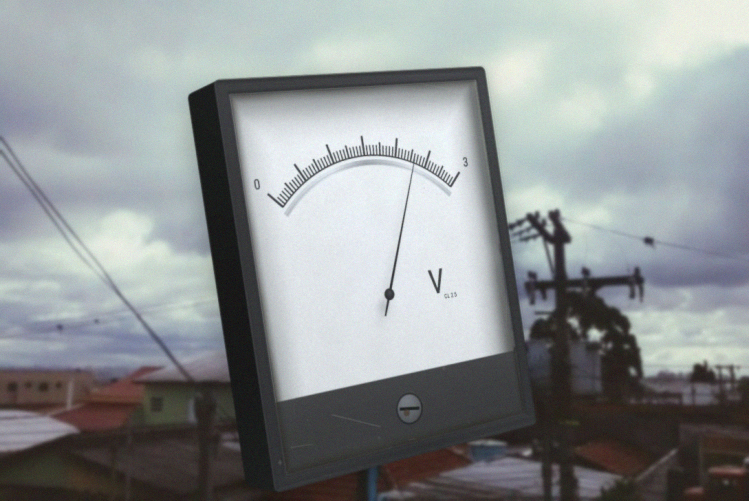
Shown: 2.25 (V)
